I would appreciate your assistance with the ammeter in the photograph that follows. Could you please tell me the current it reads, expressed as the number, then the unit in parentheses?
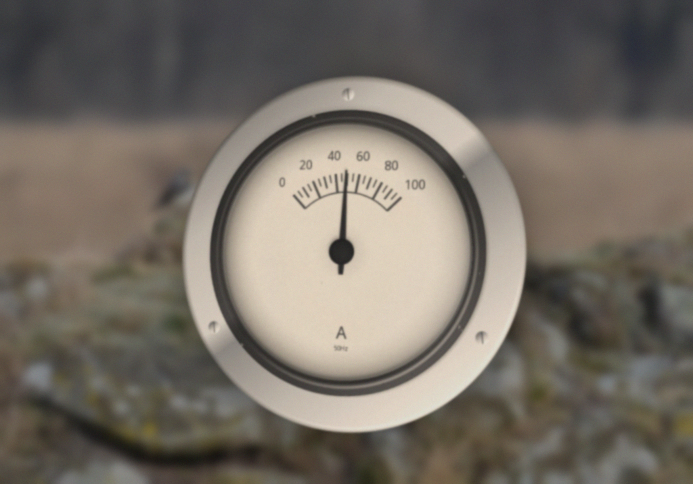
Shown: 50 (A)
